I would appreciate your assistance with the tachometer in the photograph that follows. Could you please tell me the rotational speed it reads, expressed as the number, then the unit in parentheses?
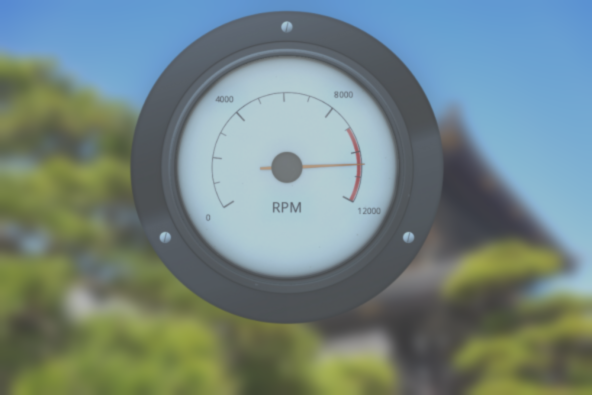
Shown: 10500 (rpm)
